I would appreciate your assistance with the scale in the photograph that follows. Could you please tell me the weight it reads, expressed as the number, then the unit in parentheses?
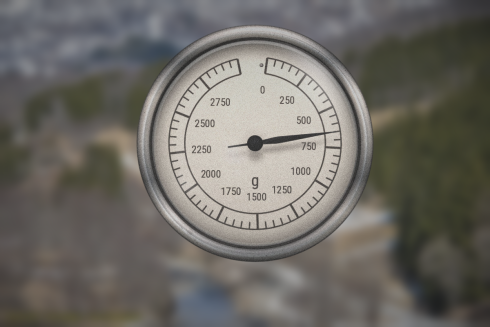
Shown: 650 (g)
